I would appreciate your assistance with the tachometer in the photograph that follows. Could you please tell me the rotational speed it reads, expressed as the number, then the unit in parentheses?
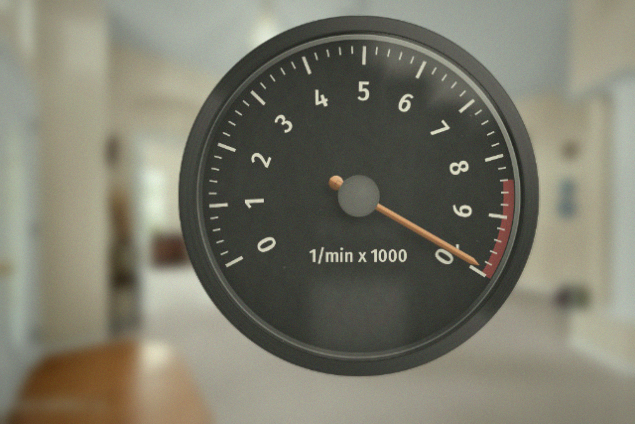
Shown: 9900 (rpm)
